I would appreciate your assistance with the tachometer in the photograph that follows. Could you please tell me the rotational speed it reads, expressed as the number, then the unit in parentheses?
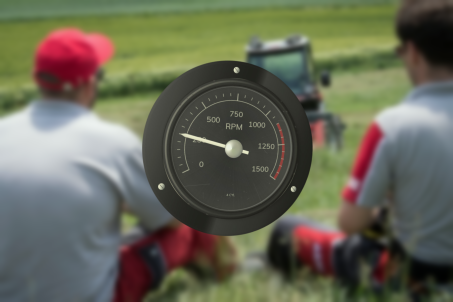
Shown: 250 (rpm)
